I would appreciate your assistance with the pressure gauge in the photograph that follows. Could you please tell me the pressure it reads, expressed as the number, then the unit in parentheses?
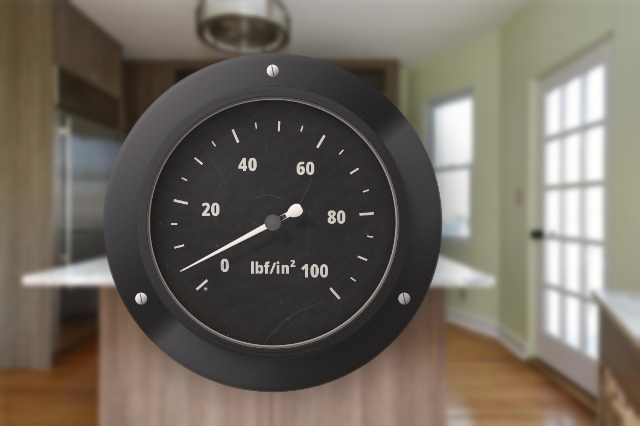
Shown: 5 (psi)
